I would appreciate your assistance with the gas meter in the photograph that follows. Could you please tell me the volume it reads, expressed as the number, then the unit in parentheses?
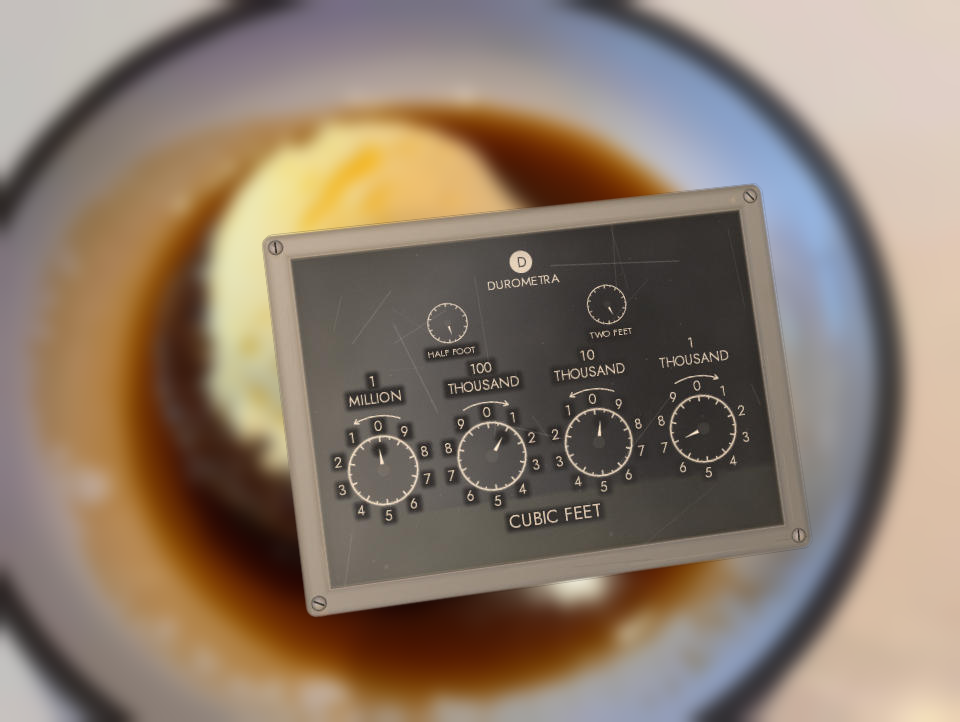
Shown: 9700 (ft³)
